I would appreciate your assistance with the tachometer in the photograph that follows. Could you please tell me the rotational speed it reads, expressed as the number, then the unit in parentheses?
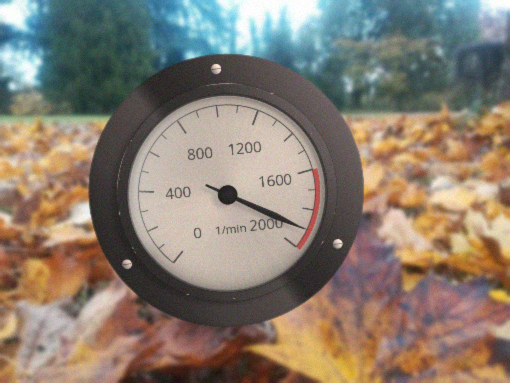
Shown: 1900 (rpm)
